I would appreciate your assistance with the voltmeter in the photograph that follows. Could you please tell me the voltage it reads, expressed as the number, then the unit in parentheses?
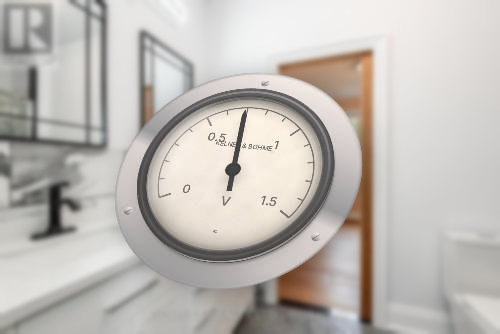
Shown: 0.7 (V)
